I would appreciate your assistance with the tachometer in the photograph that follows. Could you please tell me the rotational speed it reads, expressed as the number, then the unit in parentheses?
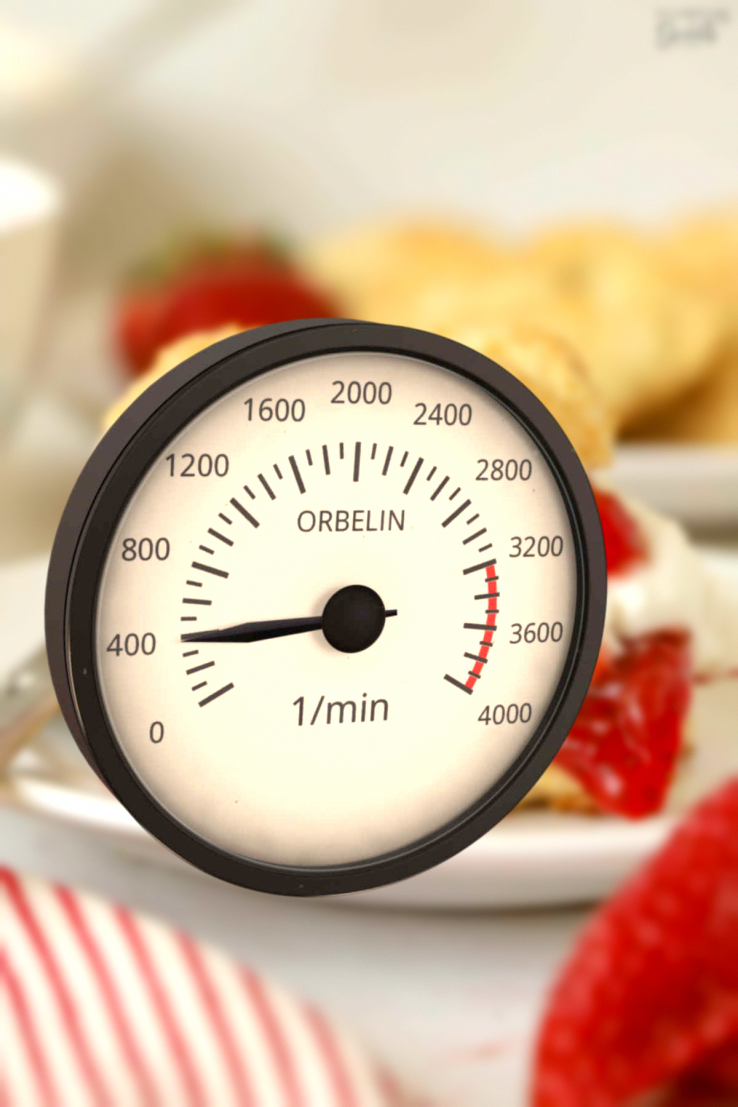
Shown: 400 (rpm)
